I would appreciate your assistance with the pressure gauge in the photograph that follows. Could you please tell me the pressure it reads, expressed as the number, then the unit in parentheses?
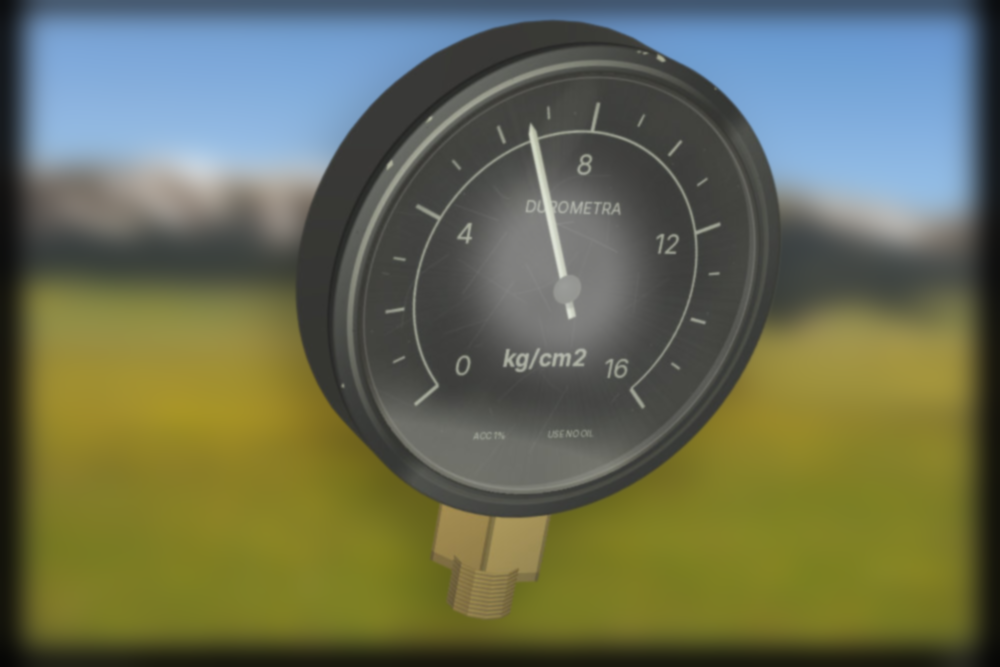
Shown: 6.5 (kg/cm²)
